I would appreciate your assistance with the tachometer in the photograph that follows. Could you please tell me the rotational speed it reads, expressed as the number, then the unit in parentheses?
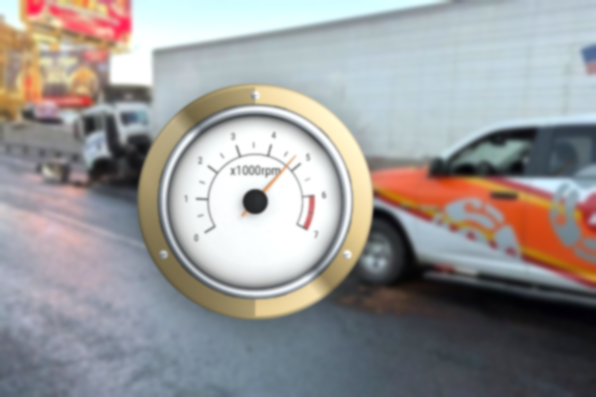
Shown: 4750 (rpm)
